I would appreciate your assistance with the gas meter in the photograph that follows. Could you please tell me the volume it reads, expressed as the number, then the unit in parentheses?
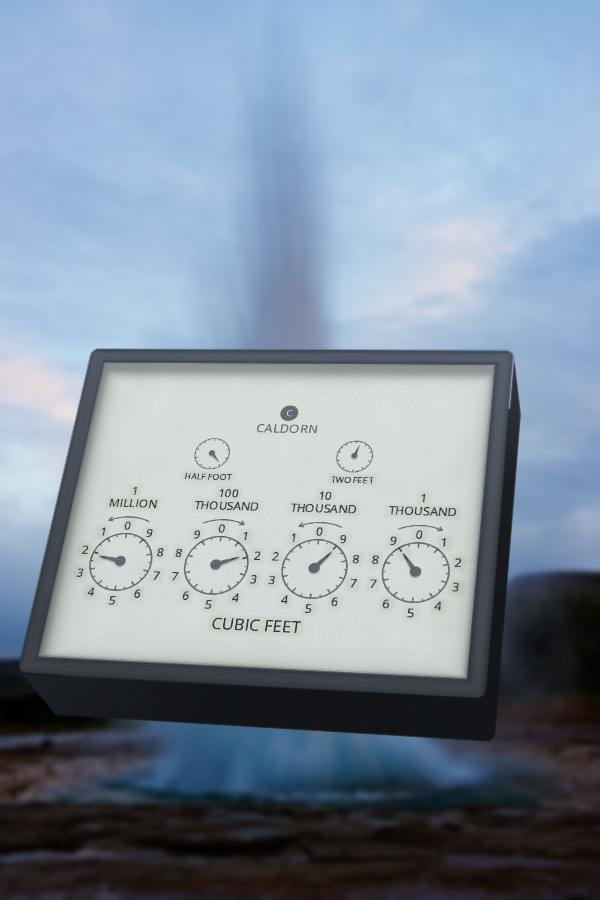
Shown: 218900 (ft³)
